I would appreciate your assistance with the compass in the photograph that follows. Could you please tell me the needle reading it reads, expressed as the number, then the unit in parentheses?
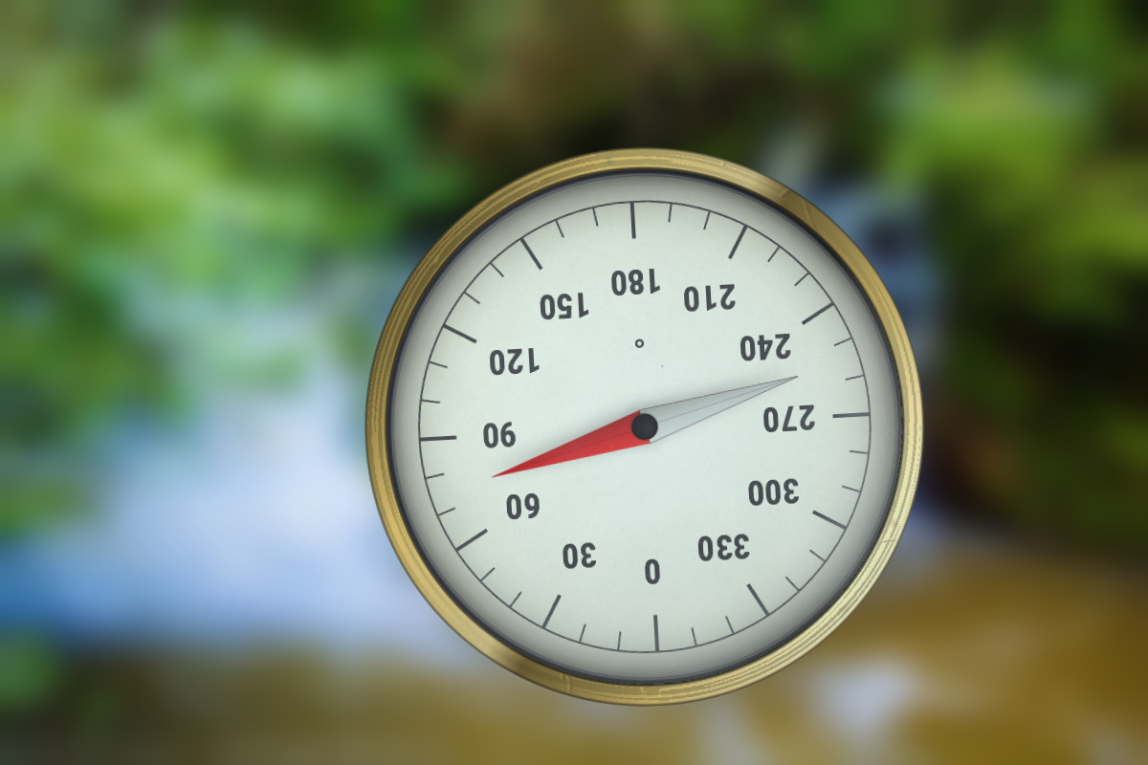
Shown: 75 (°)
